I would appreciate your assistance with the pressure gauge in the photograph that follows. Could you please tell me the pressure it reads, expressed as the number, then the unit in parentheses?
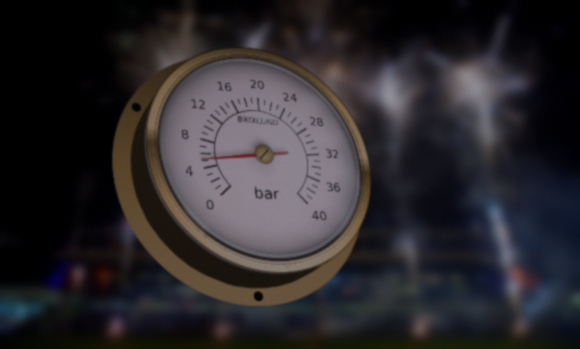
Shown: 5 (bar)
